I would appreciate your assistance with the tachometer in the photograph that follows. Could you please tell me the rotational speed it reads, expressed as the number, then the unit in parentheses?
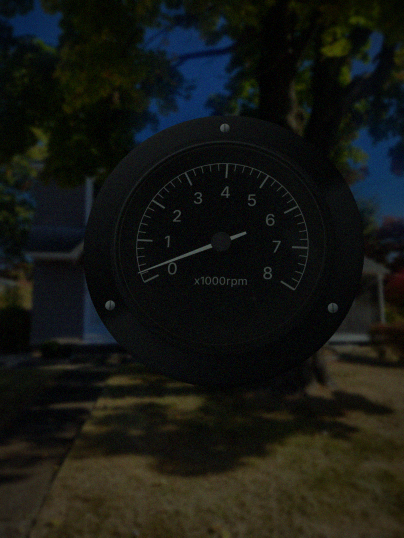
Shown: 200 (rpm)
